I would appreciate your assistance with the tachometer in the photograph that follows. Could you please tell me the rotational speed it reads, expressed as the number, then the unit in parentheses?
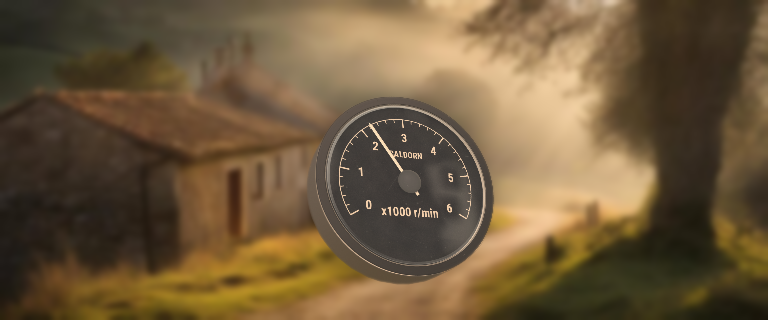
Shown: 2200 (rpm)
